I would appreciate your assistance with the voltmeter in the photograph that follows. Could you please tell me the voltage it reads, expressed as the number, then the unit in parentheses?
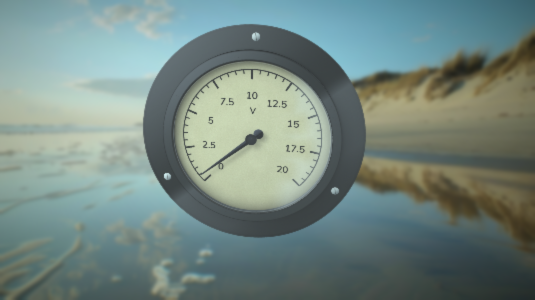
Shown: 0.5 (V)
